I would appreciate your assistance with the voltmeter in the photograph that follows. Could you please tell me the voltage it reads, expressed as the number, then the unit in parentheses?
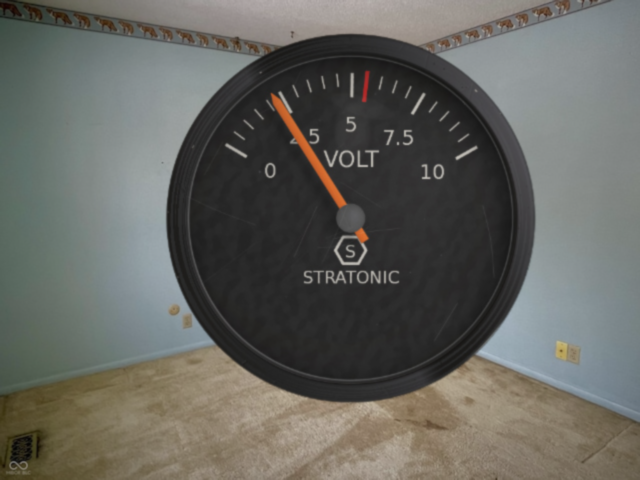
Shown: 2.25 (V)
